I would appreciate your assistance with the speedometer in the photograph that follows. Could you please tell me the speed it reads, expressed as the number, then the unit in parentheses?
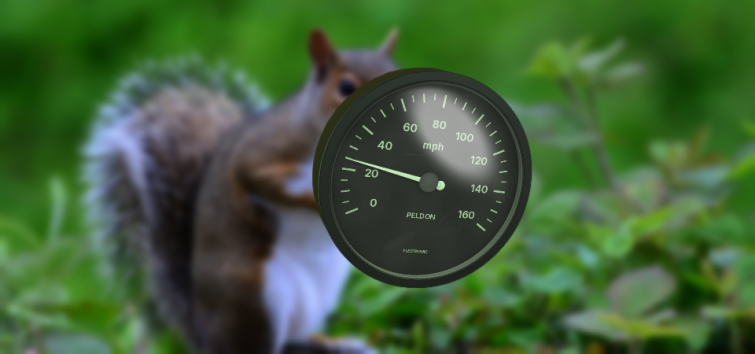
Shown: 25 (mph)
